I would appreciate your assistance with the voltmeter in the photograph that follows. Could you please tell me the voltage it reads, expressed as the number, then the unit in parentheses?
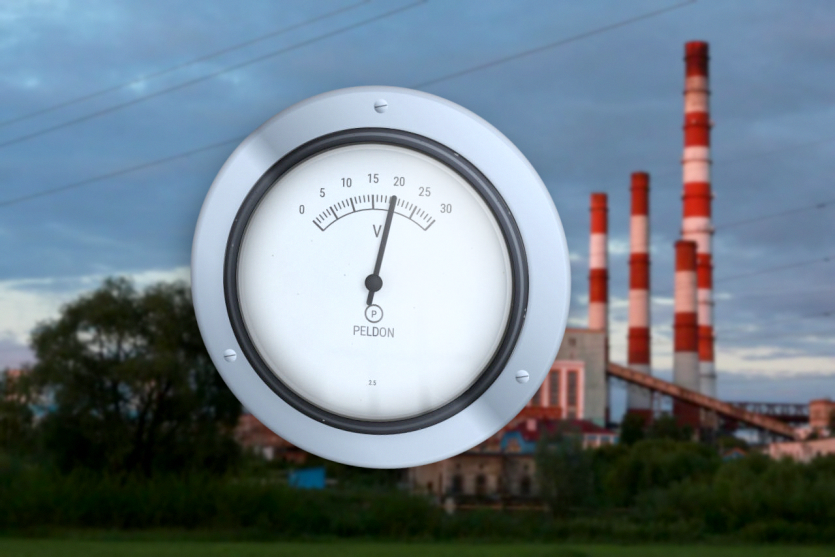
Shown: 20 (V)
